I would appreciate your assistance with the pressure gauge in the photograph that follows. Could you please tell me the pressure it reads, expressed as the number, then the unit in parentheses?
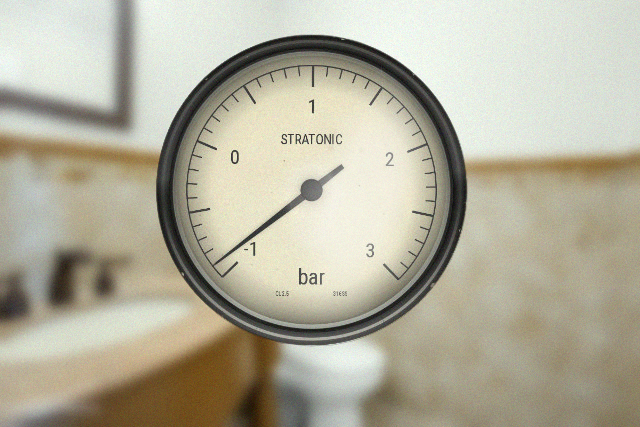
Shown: -0.9 (bar)
